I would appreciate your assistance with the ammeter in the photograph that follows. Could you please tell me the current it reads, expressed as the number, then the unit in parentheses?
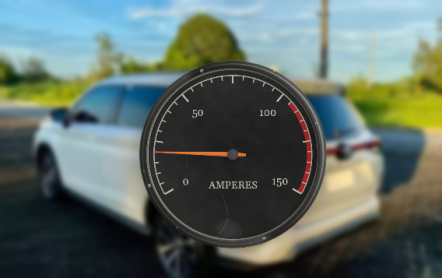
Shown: 20 (A)
